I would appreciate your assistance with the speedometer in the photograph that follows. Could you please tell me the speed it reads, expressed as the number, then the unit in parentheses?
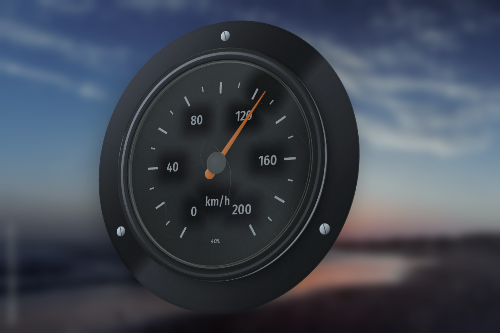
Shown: 125 (km/h)
